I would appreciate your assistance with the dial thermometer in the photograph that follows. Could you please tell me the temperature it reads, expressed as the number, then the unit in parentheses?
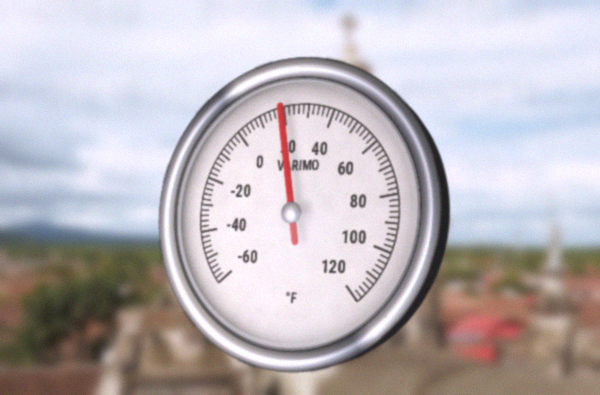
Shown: 20 (°F)
